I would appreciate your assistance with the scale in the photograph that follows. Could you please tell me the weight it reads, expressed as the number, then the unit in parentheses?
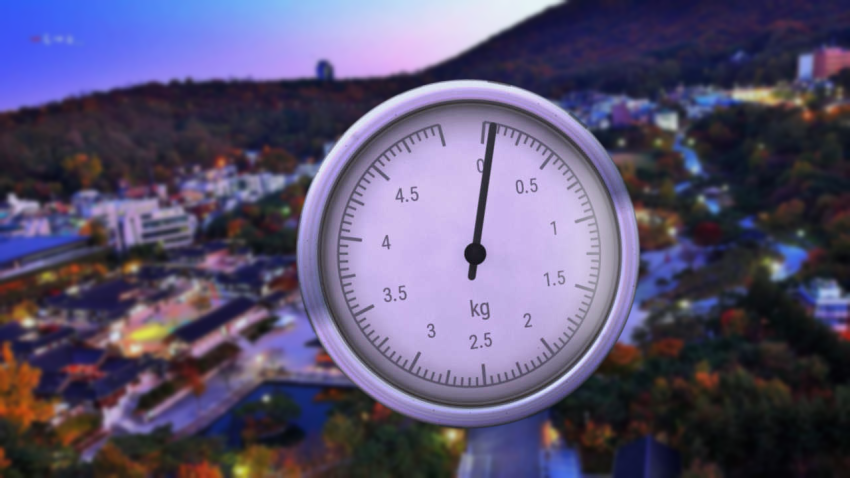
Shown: 0.05 (kg)
